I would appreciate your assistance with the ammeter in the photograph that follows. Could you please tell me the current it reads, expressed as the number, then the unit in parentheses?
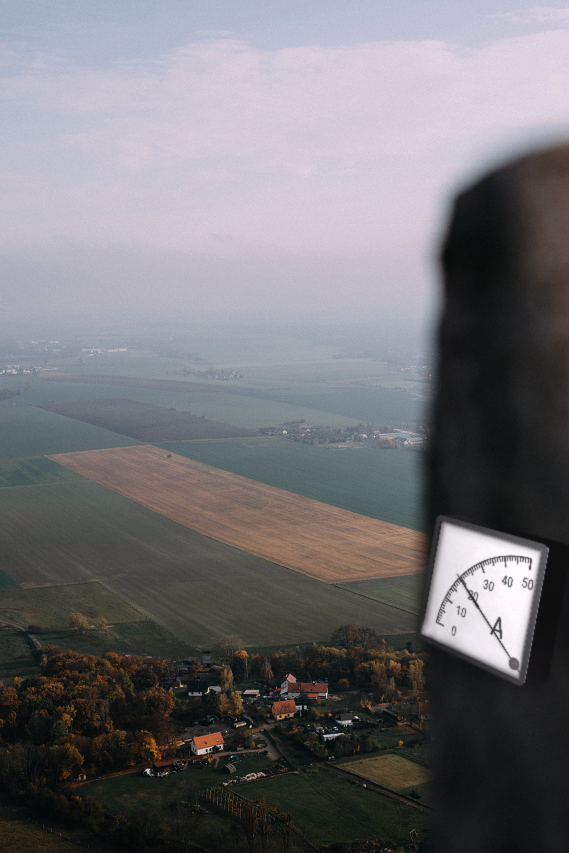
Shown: 20 (A)
